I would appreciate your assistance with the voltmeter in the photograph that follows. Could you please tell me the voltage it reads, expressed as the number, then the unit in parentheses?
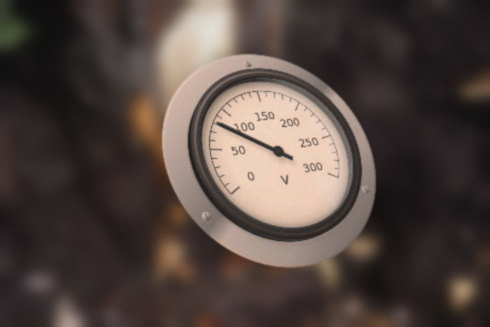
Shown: 80 (V)
